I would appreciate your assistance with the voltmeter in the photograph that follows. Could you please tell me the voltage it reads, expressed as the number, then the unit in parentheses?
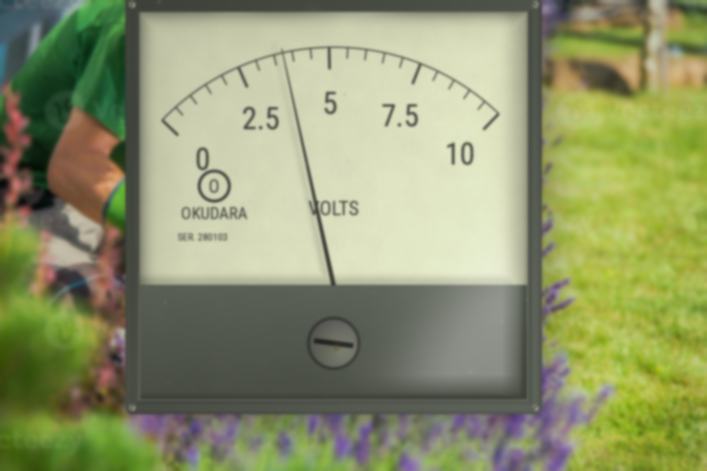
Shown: 3.75 (V)
